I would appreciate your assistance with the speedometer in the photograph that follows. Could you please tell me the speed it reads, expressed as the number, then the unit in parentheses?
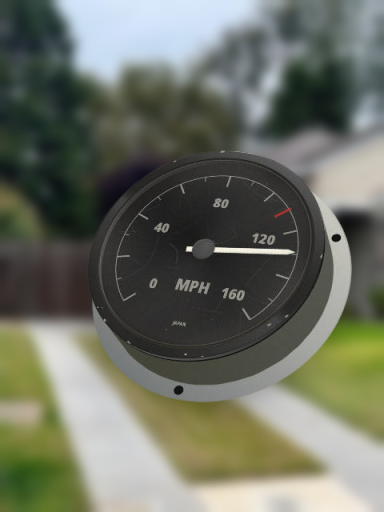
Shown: 130 (mph)
